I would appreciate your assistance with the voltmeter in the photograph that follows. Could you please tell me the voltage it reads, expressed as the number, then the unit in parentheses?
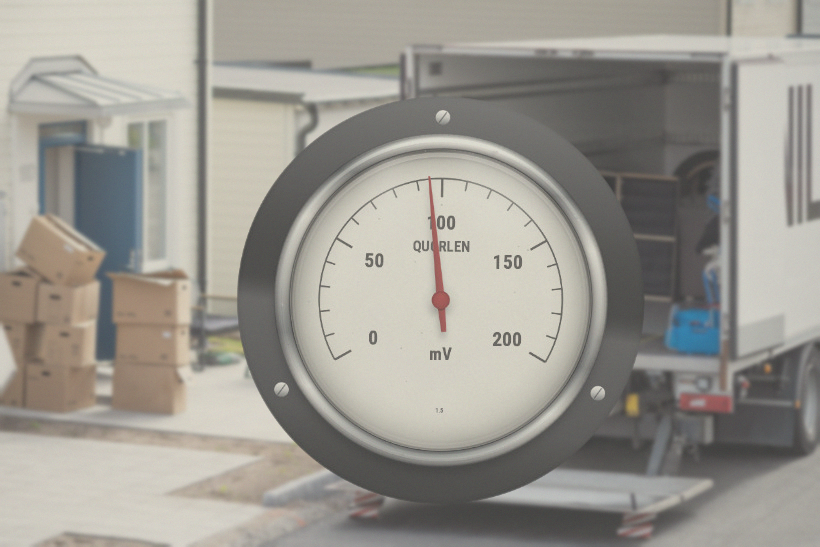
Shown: 95 (mV)
